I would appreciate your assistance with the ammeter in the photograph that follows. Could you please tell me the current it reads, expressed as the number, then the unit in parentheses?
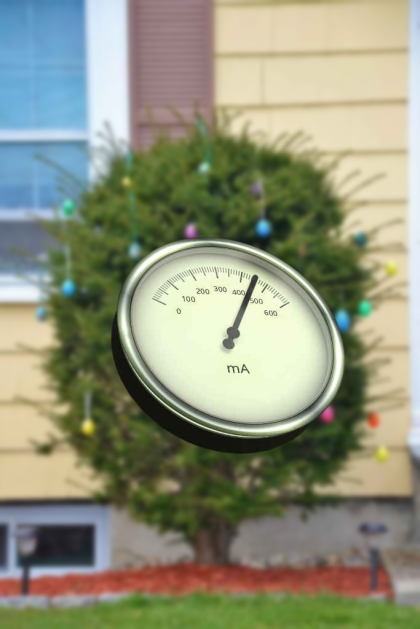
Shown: 450 (mA)
